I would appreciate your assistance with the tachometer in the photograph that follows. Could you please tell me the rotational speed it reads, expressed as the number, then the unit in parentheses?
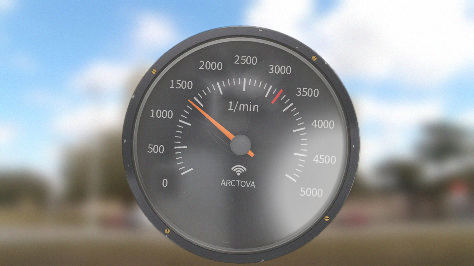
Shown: 1400 (rpm)
